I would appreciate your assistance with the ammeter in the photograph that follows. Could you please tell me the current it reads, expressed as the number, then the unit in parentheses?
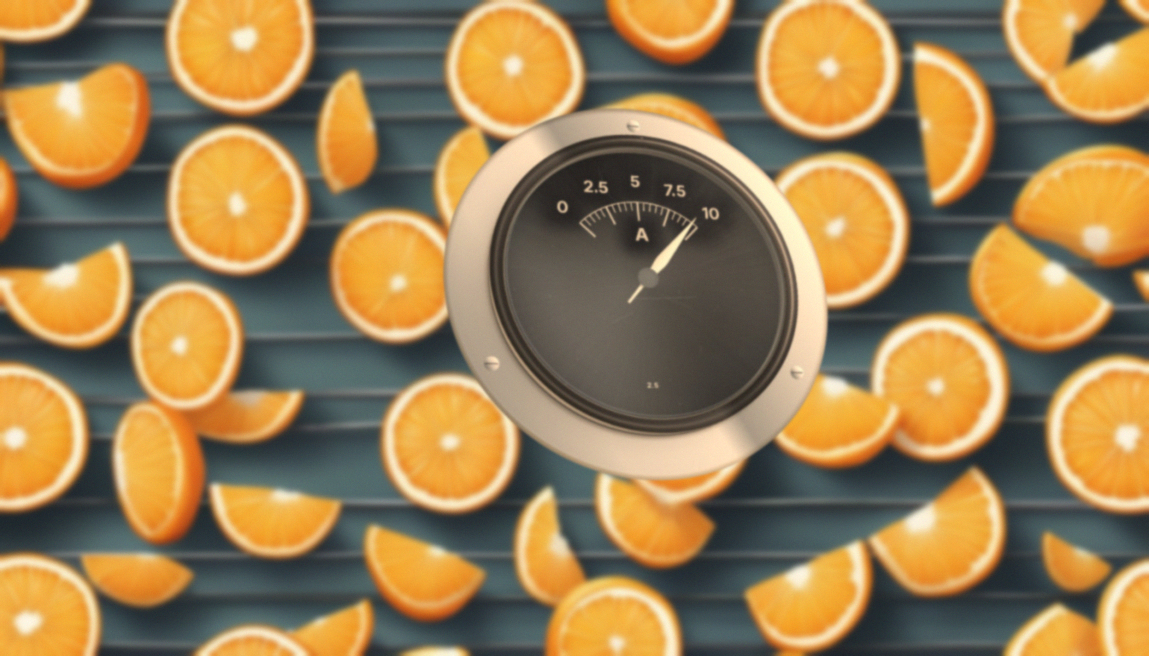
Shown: 9.5 (A)
